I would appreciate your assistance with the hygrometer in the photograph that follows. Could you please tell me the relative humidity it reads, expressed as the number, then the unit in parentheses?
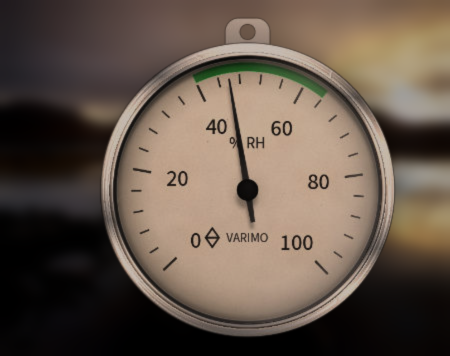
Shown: 46 (%)
